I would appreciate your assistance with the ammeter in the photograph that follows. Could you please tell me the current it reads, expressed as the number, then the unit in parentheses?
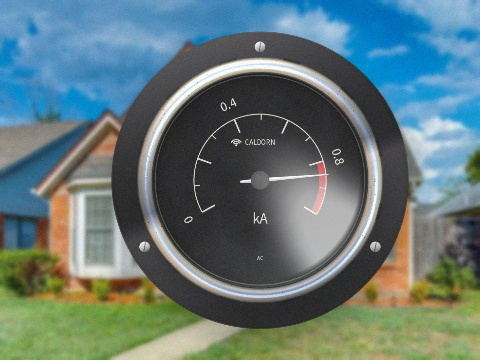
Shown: 0.85 (kA)
